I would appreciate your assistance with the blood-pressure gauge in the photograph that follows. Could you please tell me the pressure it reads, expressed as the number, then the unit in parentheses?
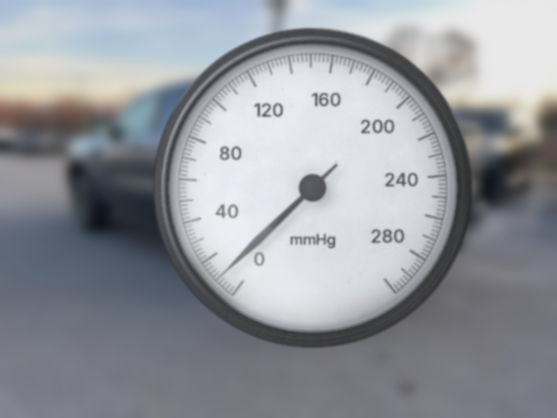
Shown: 10 (mmHg)
